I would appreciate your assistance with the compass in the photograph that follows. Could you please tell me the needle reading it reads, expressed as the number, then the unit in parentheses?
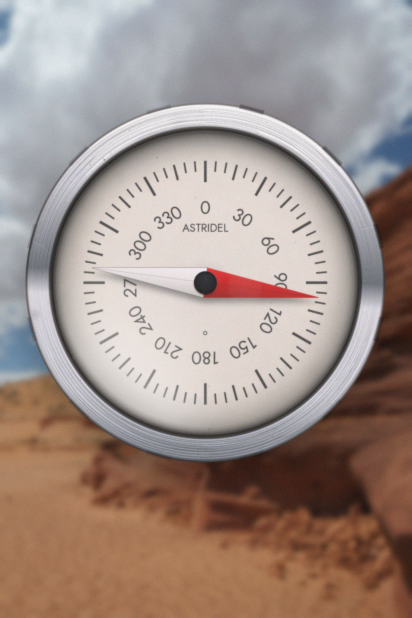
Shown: 97.5 (°)
